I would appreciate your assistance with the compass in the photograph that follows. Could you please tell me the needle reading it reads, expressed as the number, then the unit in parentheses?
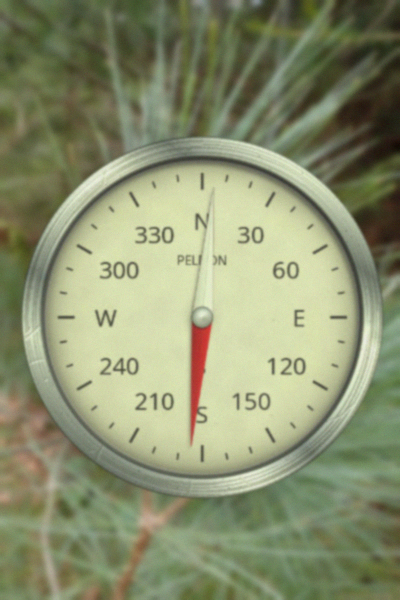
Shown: 185 (°)
